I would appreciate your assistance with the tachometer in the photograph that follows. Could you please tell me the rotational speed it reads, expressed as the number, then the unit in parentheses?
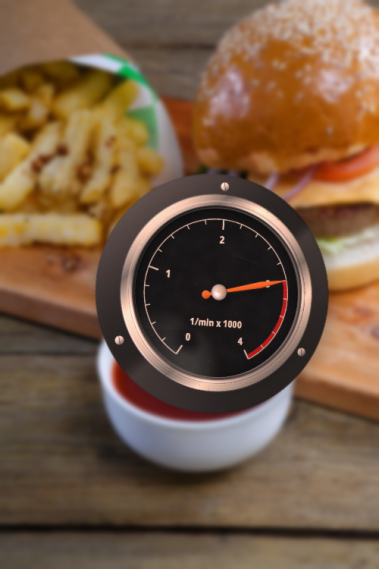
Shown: 3000 (rpm)
